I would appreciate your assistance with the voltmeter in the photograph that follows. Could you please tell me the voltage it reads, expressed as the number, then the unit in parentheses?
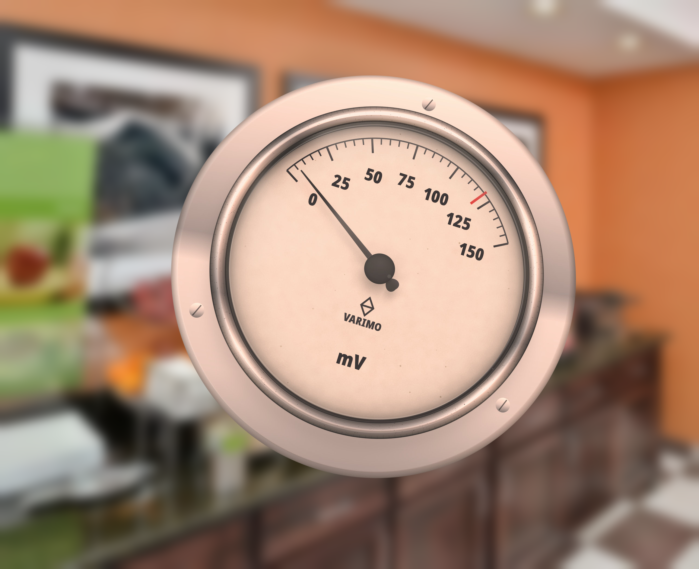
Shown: 5 (mV)
